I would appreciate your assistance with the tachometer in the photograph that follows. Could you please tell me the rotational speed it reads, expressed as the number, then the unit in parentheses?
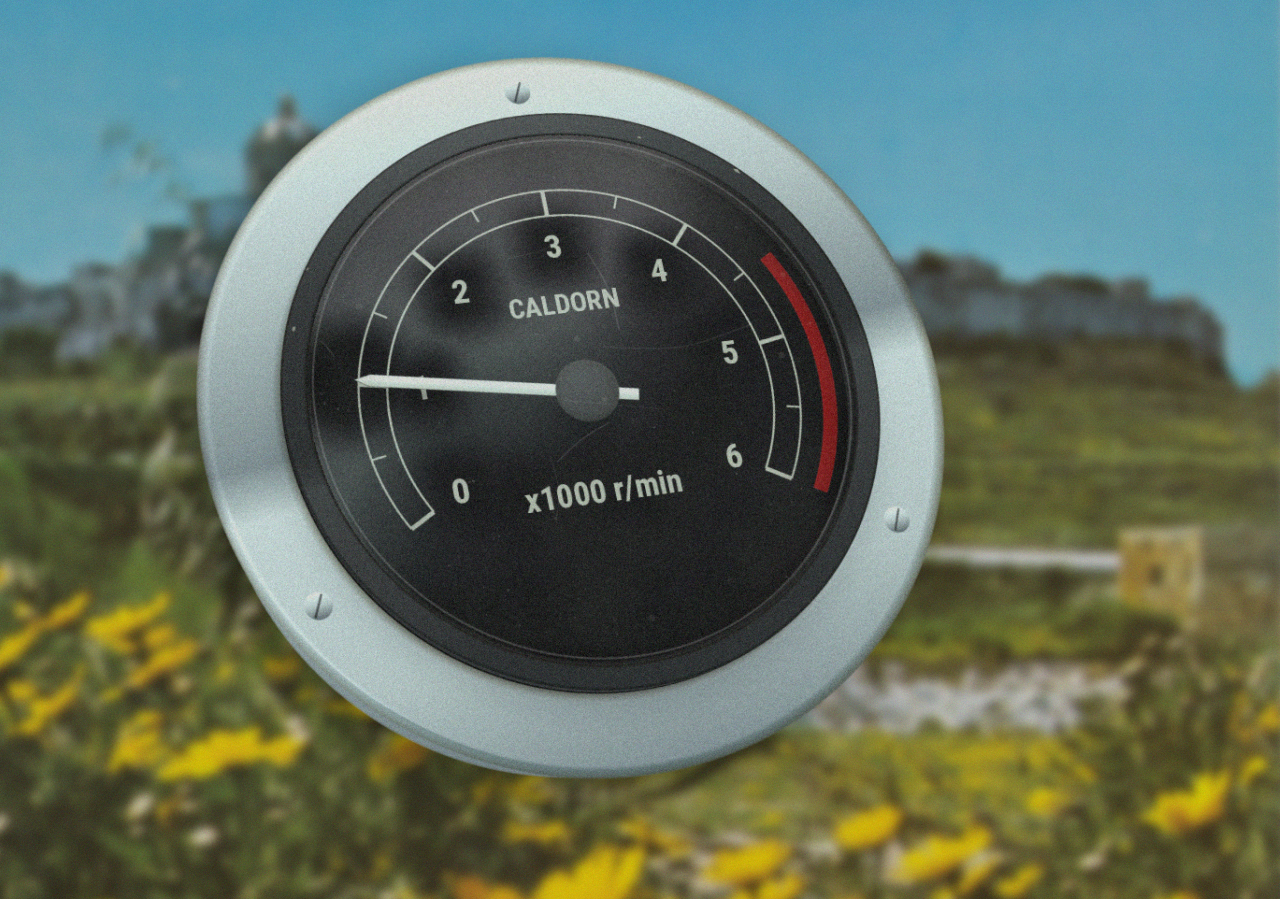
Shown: 1000 (rpm)
